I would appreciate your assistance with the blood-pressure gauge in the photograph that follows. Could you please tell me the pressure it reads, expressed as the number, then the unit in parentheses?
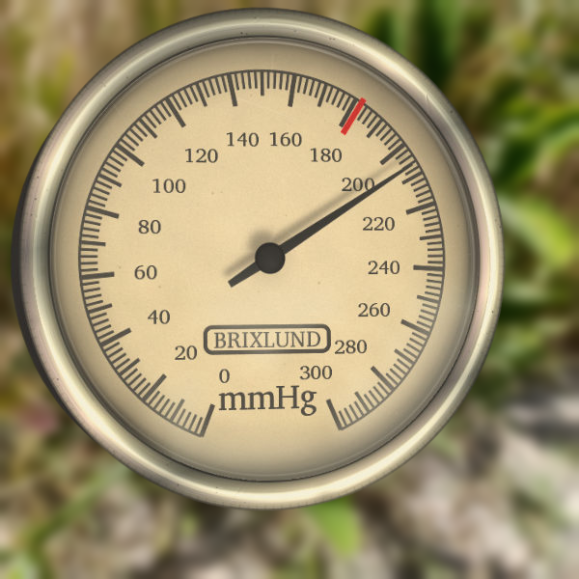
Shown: 206 (mmHg)
